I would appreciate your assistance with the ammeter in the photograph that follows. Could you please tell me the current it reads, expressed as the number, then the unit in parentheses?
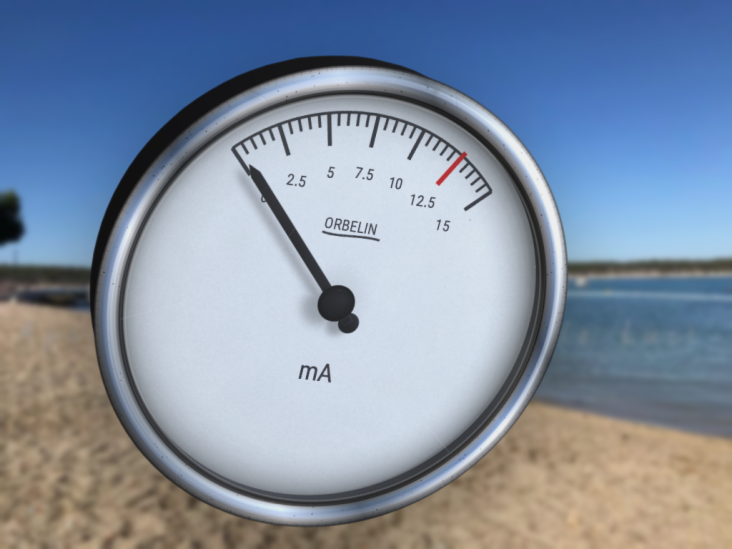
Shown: 0.25 (mA)
